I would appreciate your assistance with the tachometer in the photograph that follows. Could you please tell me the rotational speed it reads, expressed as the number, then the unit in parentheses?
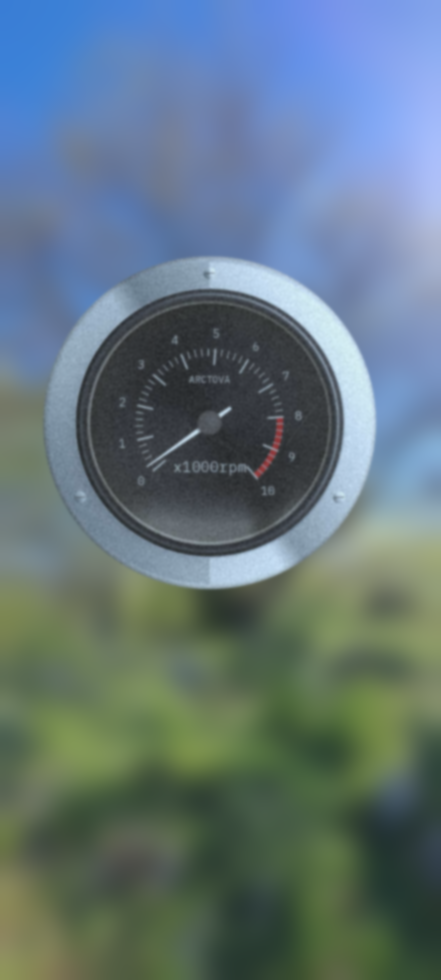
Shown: 200 (rpm)
